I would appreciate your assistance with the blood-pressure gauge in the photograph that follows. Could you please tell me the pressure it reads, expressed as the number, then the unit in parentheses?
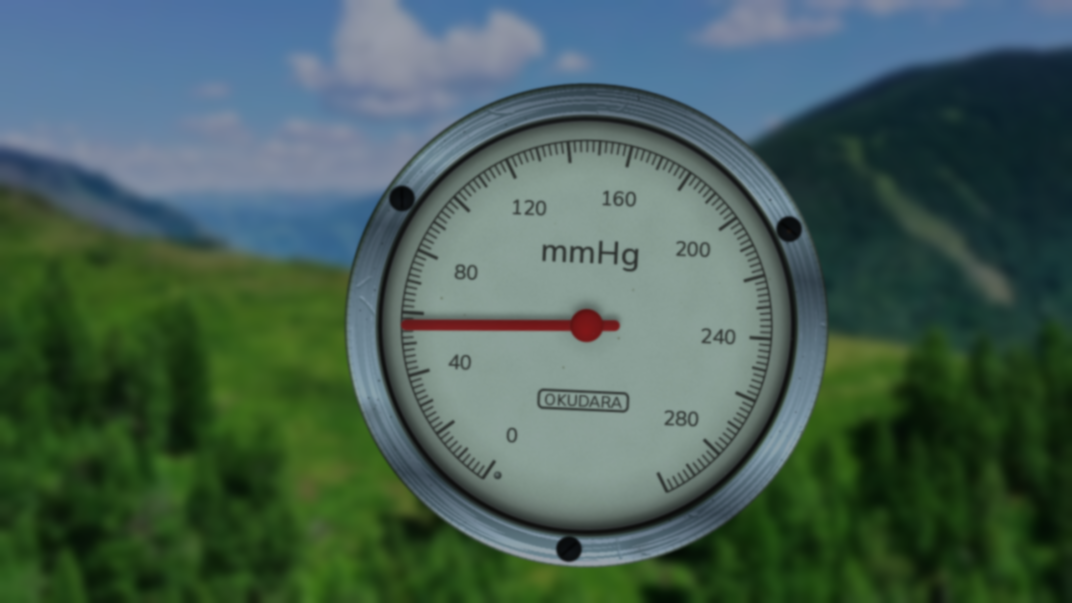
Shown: 56 (mmHg)
